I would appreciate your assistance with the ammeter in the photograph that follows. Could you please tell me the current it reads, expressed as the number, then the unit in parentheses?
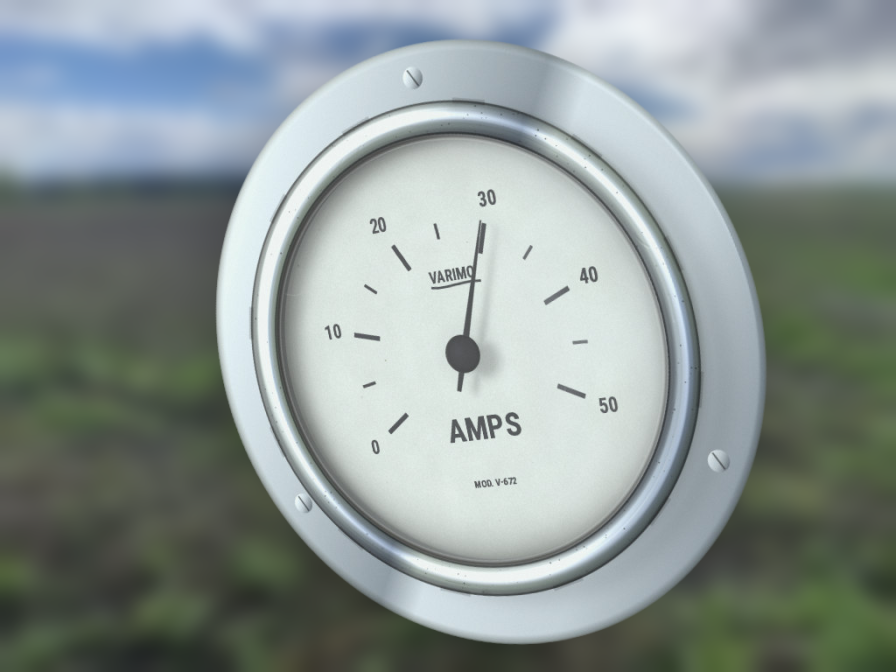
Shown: 30 (A)
